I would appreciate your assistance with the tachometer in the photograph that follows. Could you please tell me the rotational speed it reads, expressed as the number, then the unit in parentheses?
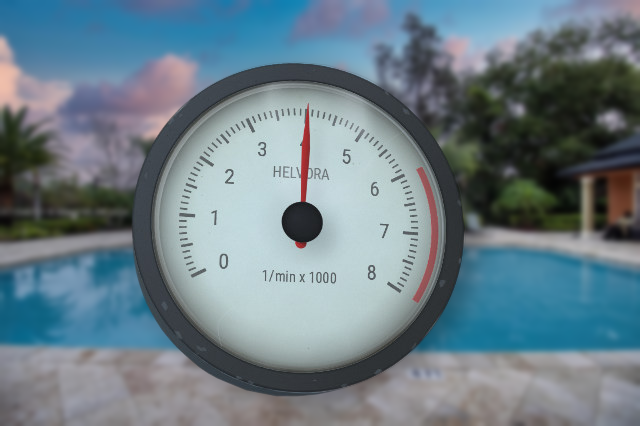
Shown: 4000 (rpm)
